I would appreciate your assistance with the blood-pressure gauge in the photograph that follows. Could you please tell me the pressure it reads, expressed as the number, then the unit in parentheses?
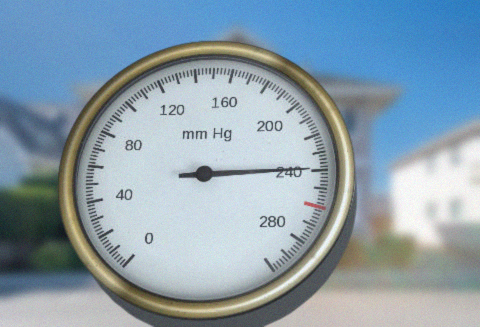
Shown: 240 (mmHg)
